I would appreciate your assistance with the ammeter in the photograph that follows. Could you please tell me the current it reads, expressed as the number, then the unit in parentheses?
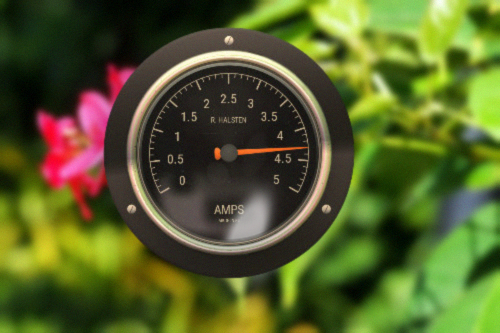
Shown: 4.3 (A)
